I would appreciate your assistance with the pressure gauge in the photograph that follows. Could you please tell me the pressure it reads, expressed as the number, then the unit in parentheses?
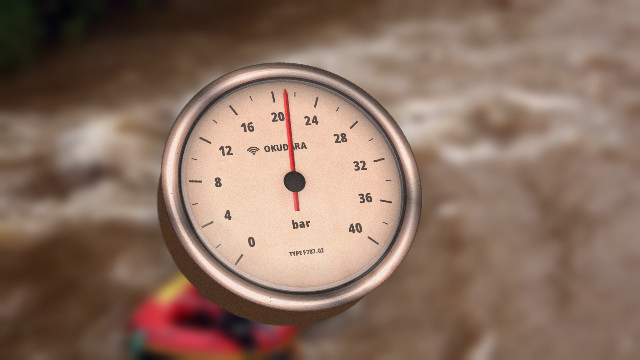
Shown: 21 (bar)
